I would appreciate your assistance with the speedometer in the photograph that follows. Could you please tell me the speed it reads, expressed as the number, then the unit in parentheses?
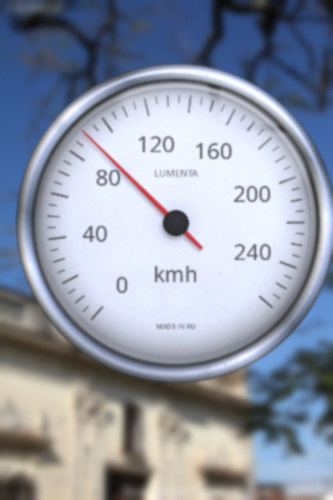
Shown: 90 (km/h)
